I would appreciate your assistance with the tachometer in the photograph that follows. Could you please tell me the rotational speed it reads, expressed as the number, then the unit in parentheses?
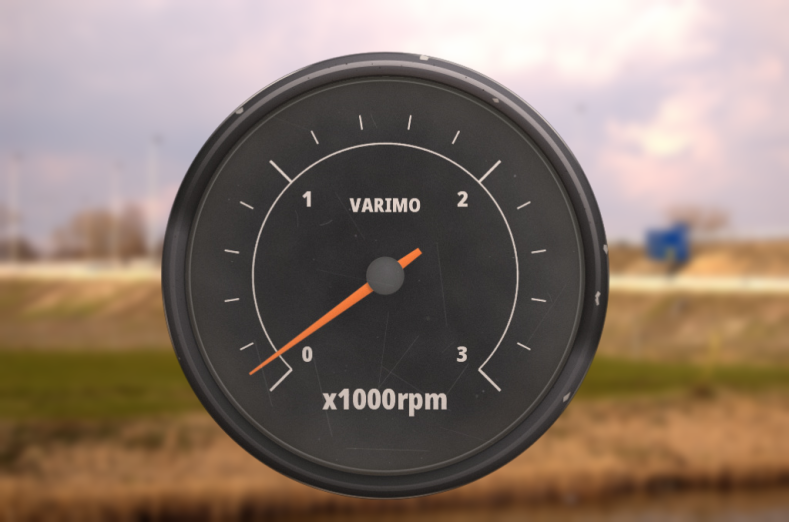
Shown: 100 (rpm)
